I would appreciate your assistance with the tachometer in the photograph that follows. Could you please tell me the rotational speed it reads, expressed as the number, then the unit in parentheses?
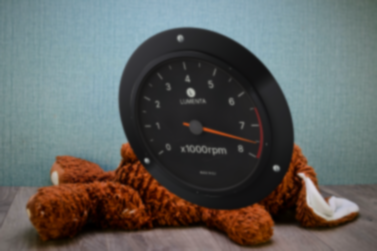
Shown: 7500 (rpm)
